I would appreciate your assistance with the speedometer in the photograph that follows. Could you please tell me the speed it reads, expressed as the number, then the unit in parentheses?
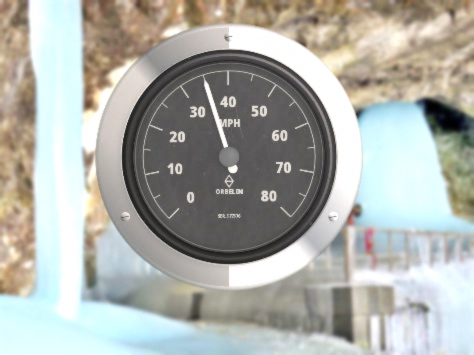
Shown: 35 (mph)
